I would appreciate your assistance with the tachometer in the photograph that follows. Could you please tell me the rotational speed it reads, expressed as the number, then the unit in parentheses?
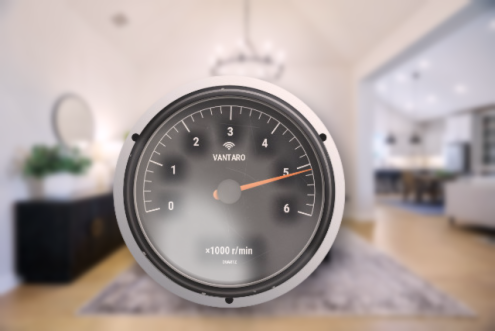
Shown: 5100 (rpm)
